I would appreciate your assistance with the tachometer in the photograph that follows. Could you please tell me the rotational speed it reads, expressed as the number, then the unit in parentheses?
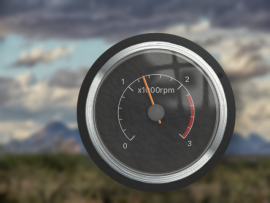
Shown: 1300 (rpm)
